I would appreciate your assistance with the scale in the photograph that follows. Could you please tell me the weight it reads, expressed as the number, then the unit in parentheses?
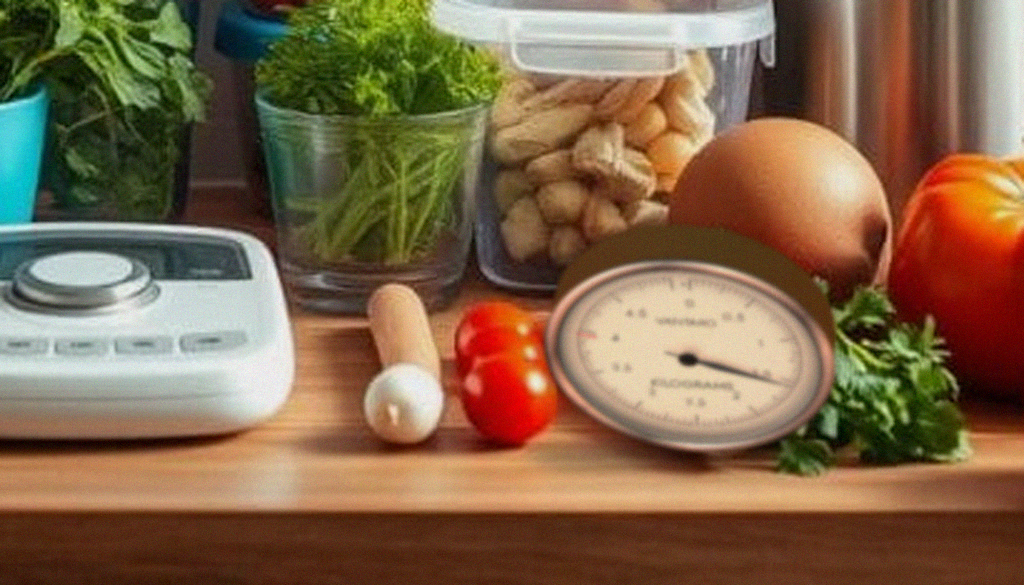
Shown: 1.5 (kg)
